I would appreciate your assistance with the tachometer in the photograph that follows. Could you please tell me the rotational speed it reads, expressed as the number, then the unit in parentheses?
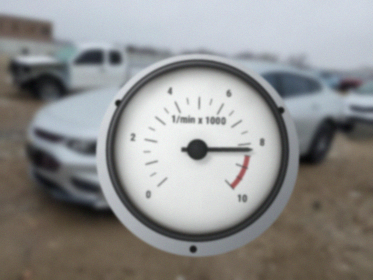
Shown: 8250 (rpm)
